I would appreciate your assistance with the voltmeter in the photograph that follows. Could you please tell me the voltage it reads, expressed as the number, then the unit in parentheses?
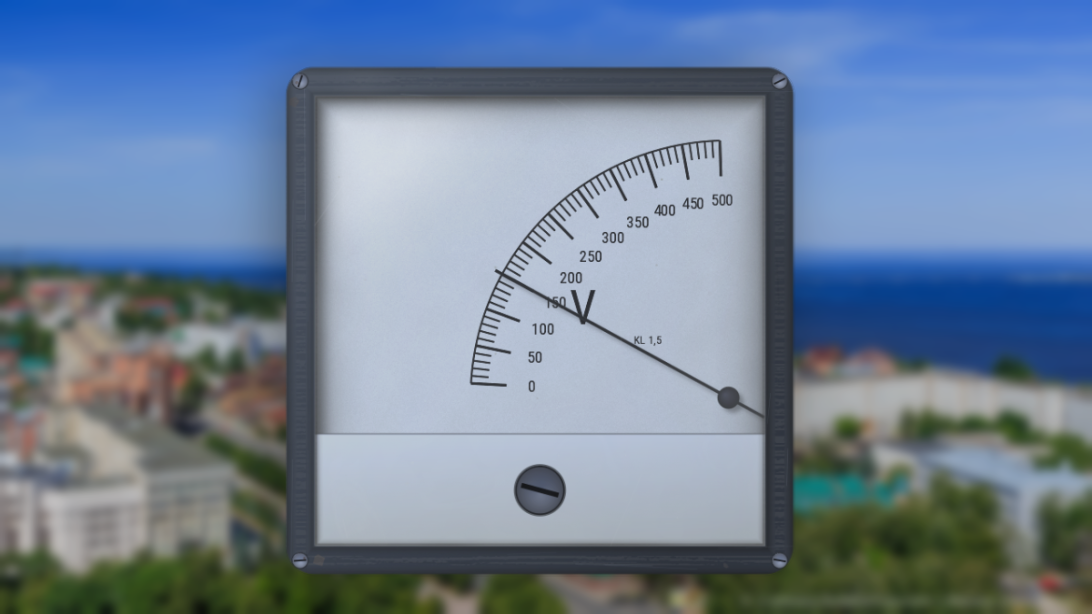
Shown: 150 (V)
